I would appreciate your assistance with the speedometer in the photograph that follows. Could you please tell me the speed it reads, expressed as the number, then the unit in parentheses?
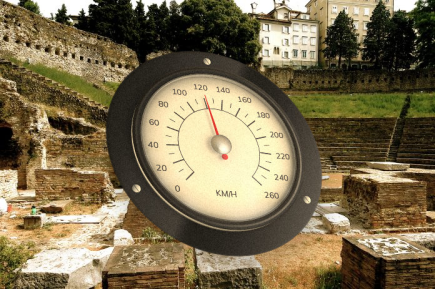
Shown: 120 (km/h)
